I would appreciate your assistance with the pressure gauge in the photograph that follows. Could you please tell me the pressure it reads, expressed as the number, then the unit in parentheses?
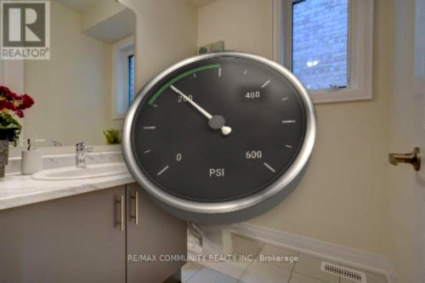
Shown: 200 (psi)
